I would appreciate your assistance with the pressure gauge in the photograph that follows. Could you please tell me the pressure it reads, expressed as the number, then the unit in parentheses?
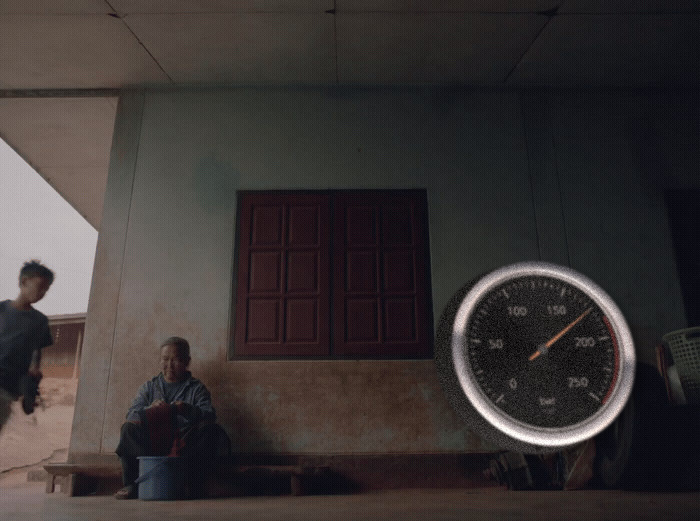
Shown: 175 (bar)
